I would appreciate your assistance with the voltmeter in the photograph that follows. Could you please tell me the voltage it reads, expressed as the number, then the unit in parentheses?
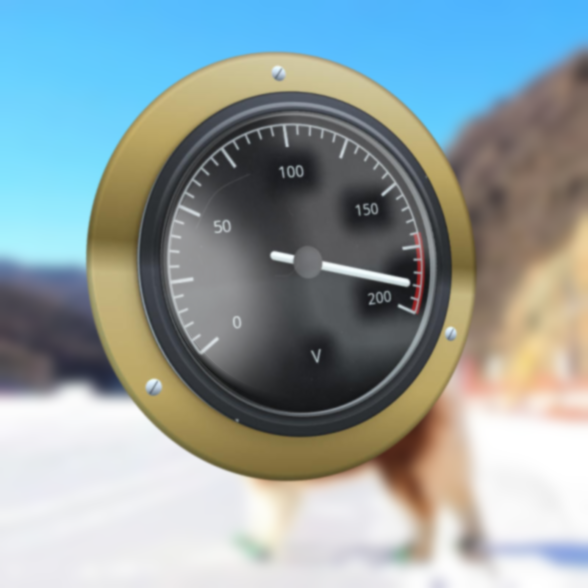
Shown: 190 (V)
